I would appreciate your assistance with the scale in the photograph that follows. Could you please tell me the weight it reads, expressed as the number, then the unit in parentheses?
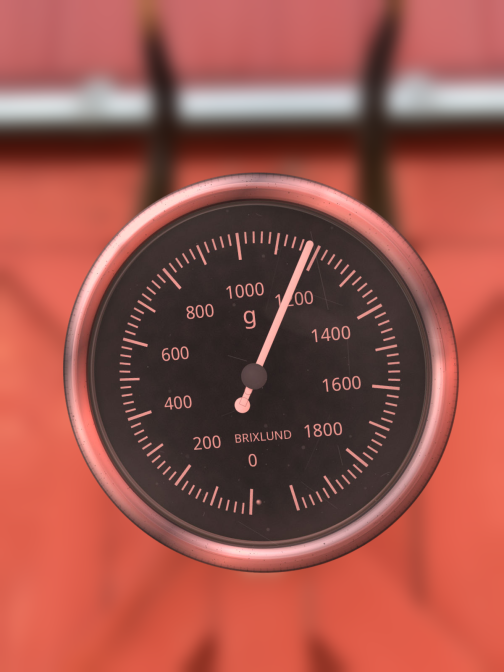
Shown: 1180 (g)
